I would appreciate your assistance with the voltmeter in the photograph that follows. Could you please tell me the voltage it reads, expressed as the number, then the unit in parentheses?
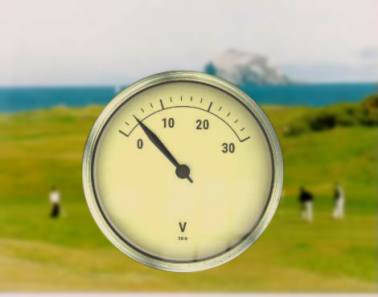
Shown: 4 (V)
